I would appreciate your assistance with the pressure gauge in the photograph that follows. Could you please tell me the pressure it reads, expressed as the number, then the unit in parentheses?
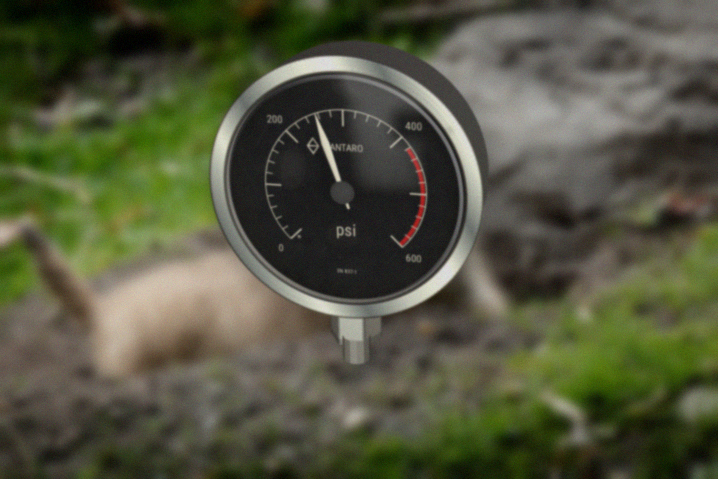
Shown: 260 (psi)
